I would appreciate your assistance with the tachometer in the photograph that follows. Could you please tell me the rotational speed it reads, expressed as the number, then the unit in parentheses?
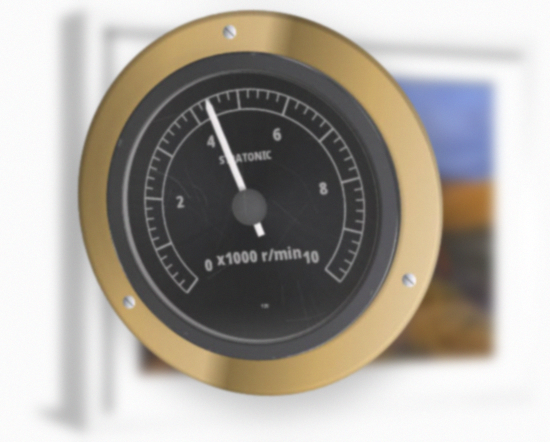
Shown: 4400 (rpm)
